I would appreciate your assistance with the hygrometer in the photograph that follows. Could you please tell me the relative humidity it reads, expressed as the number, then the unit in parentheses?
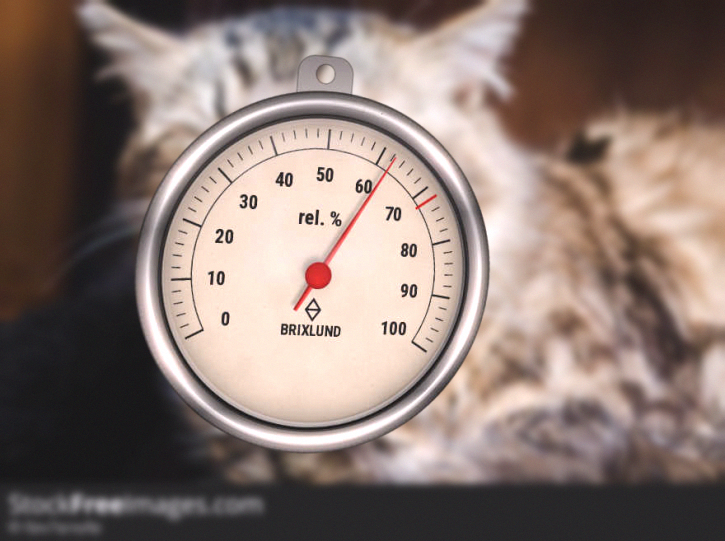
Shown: 62 (%)
